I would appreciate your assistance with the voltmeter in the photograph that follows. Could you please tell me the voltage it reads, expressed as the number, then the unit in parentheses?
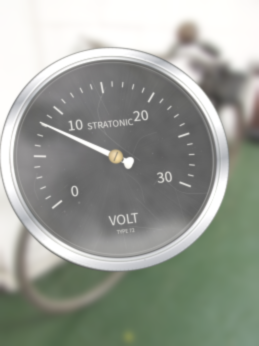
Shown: 8 (V)
